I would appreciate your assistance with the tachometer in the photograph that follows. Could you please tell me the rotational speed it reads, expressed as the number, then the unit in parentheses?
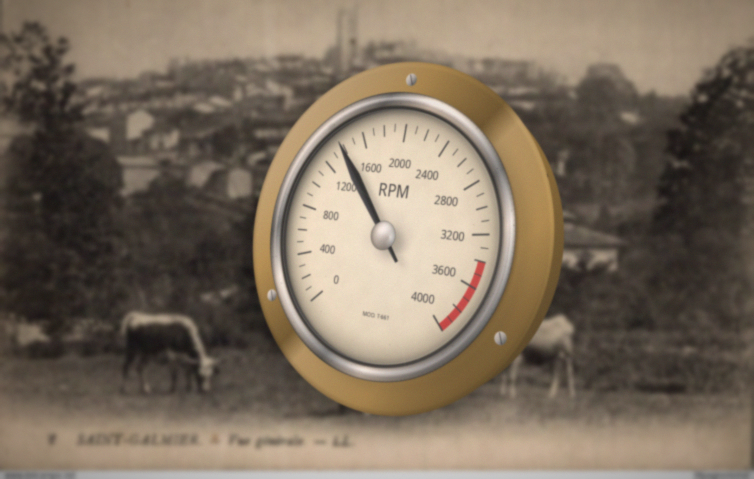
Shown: 1400 (rpm)
